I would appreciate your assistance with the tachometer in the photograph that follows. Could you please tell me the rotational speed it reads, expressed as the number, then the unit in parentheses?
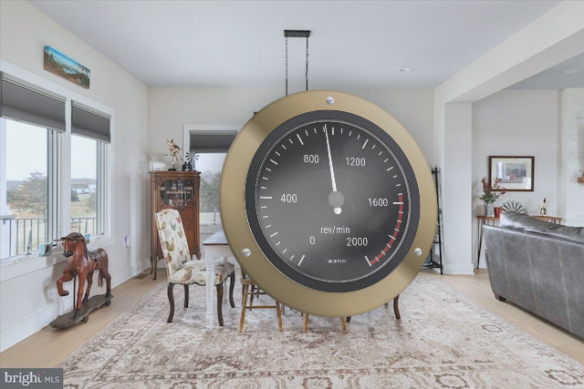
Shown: 950 (rpm)
